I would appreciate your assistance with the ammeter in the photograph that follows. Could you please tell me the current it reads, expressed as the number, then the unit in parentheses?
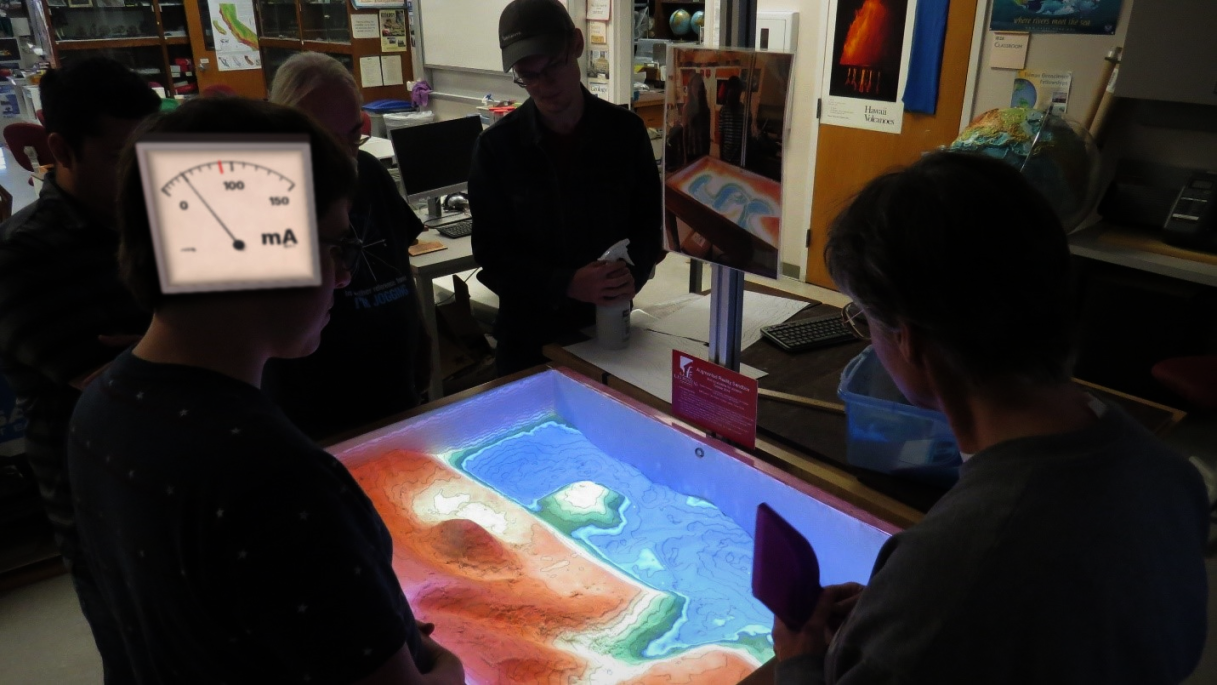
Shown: 50 (mA)
